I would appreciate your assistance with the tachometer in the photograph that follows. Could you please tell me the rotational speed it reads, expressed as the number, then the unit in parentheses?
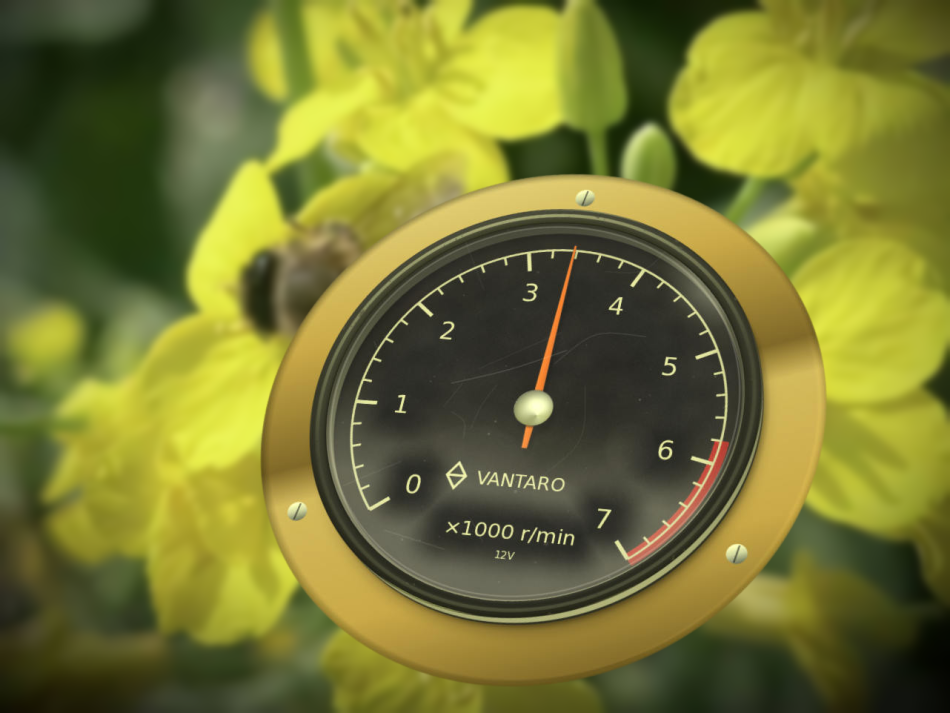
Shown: 3400 (rpm)
